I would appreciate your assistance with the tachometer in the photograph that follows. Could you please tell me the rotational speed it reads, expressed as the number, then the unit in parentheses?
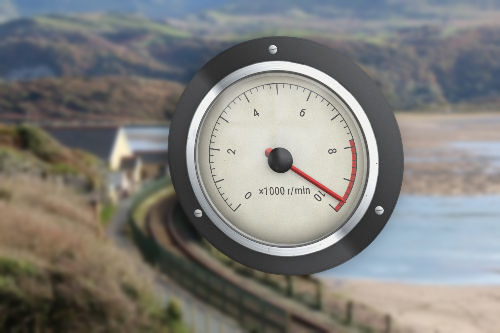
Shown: 9600 (rpm)
